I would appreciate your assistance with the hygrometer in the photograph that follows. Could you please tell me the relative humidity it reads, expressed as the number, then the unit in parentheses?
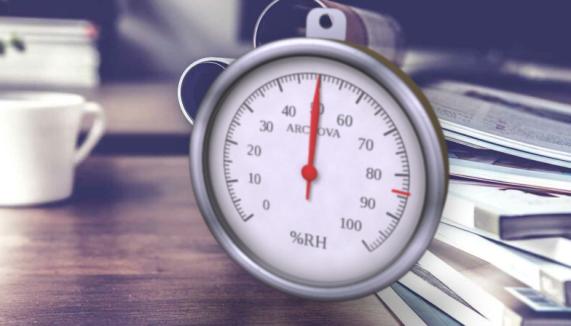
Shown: 50 (%)
